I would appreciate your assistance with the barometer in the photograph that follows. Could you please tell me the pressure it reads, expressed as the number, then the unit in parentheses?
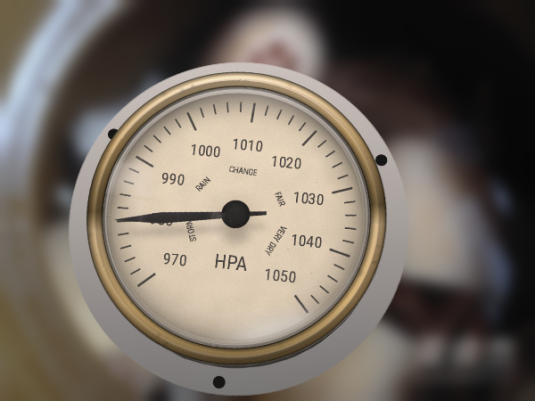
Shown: 980 (hPa)
